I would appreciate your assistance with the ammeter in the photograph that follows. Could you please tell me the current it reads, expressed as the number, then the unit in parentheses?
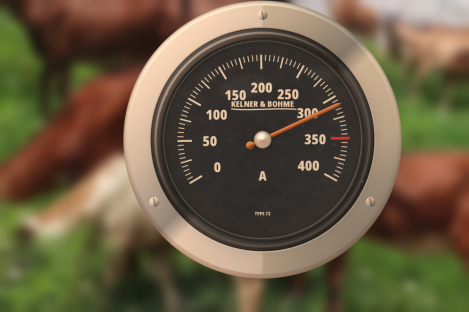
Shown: 310 (A)
